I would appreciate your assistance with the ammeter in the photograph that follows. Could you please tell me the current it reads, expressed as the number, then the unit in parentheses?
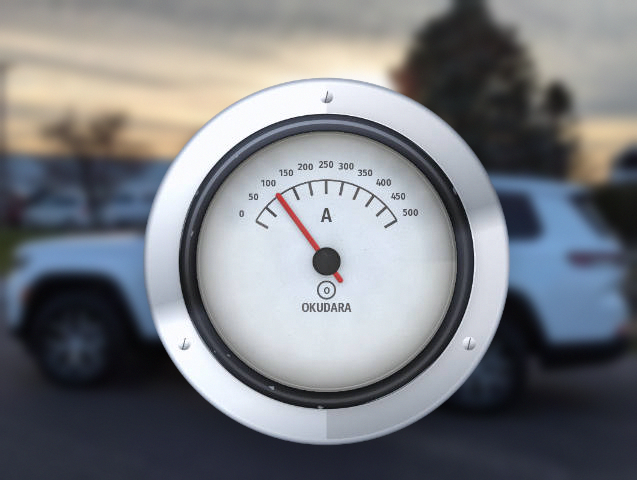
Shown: 100 (A)
